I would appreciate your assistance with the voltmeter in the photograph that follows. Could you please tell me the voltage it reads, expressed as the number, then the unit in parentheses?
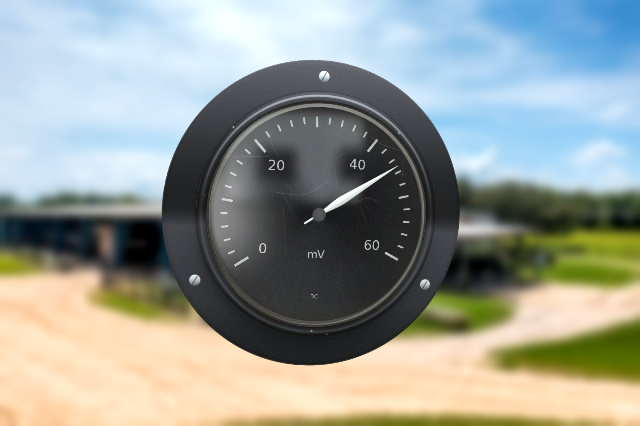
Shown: 45 (mV)
